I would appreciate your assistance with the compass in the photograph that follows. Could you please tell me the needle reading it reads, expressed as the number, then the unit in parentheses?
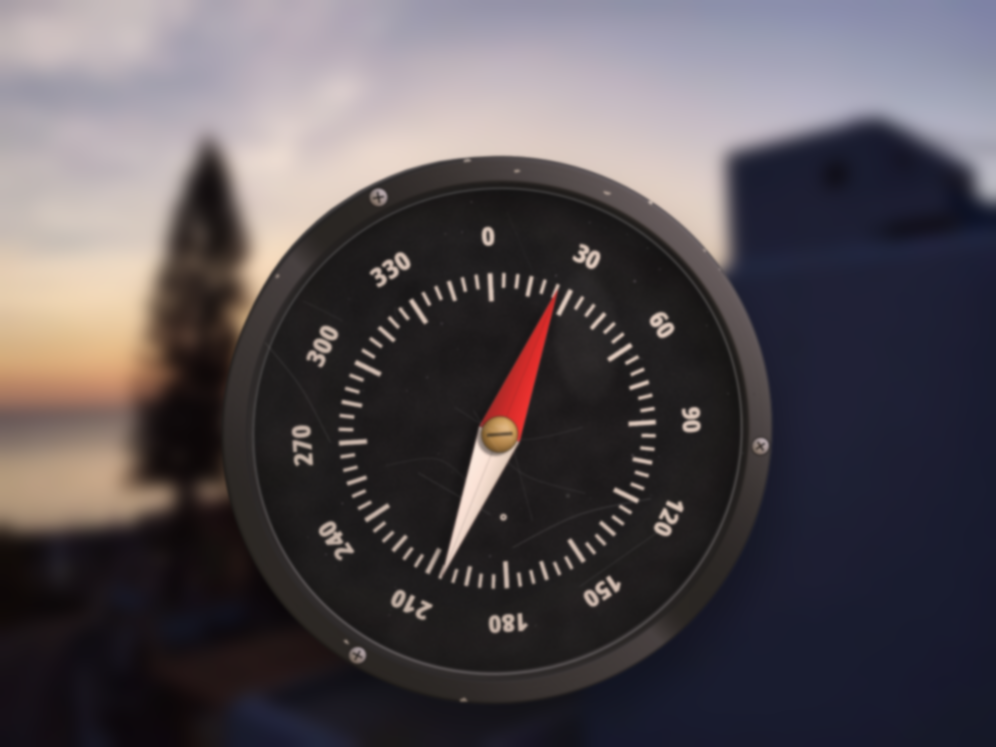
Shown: 25 (°)
